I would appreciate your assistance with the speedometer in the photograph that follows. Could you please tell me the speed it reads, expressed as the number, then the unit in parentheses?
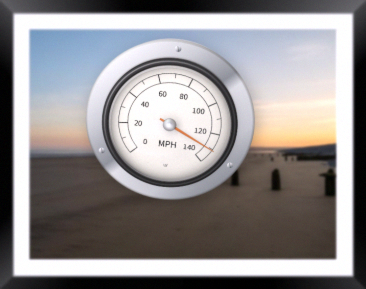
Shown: 130 (mph)
